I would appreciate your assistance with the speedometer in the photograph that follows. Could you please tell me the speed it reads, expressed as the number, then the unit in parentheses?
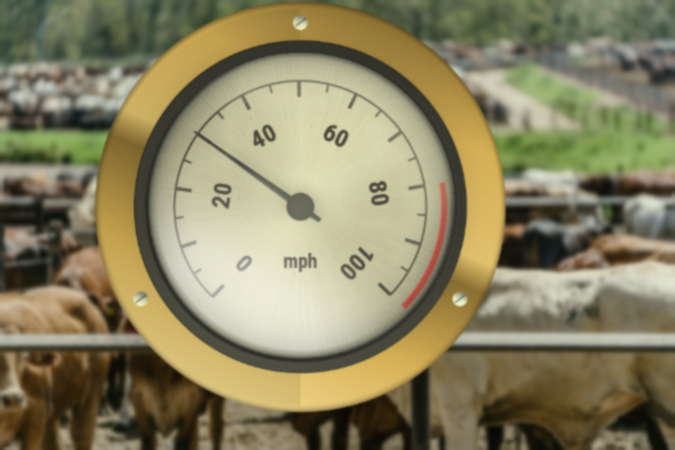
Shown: 30 (mph)
